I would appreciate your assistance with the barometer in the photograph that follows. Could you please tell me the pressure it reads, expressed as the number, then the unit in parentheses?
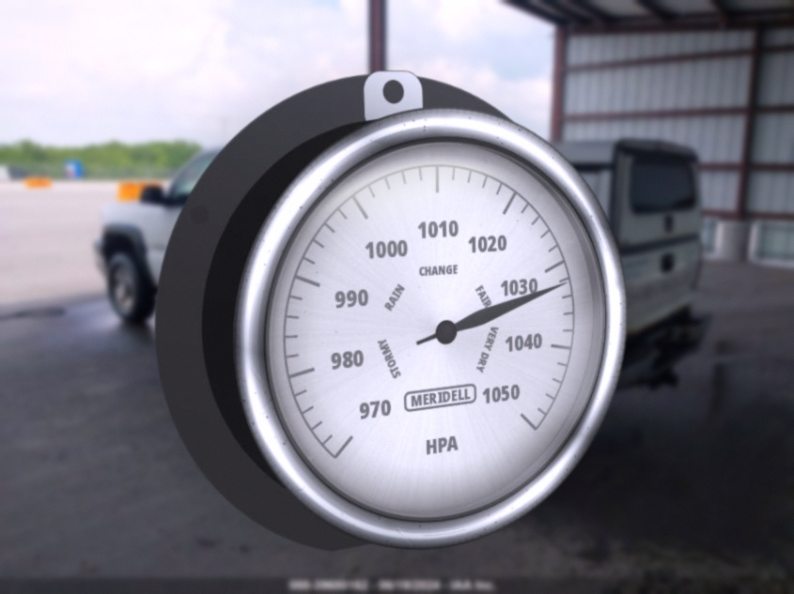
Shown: 1032 (hPa)
